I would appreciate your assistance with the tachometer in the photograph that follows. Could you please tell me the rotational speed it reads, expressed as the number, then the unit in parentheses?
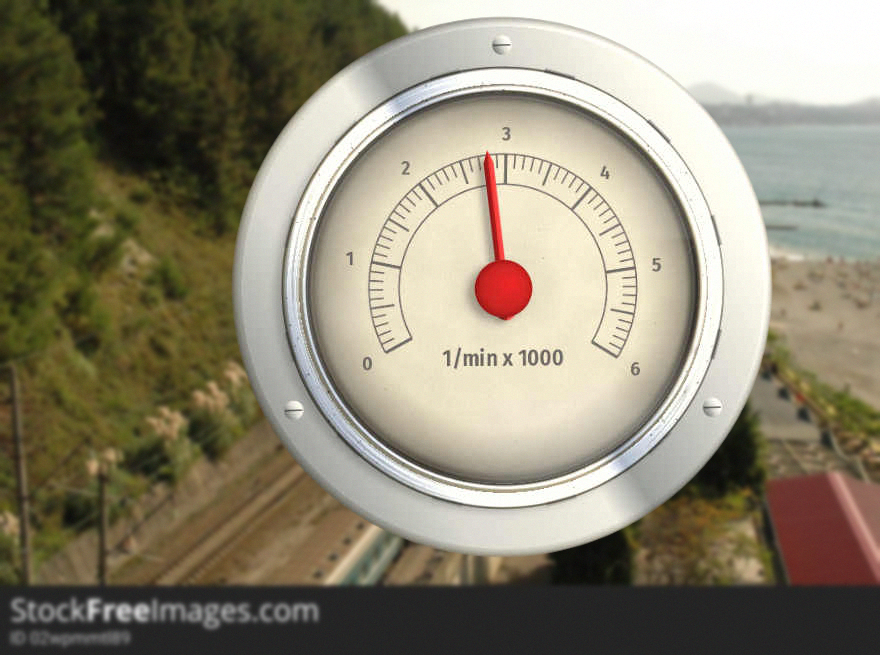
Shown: 2800 (rpm)
